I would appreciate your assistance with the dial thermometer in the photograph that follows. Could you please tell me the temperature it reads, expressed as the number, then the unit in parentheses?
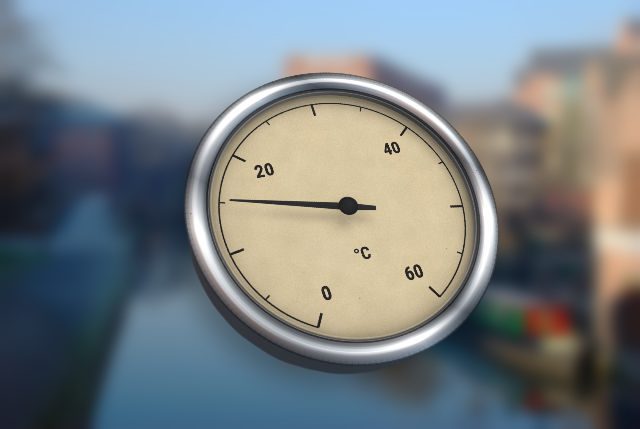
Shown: 15 (°C)
